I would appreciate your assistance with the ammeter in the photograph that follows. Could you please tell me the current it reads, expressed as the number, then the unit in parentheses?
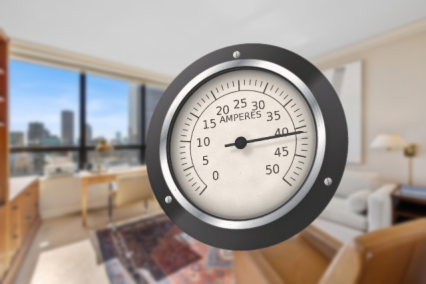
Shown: 41 (A)
